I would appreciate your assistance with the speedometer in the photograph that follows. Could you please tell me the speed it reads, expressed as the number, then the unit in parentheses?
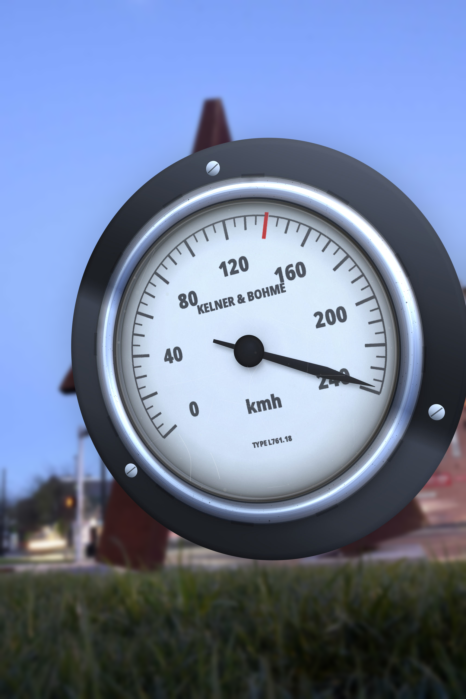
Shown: 237.5 (km/h)
